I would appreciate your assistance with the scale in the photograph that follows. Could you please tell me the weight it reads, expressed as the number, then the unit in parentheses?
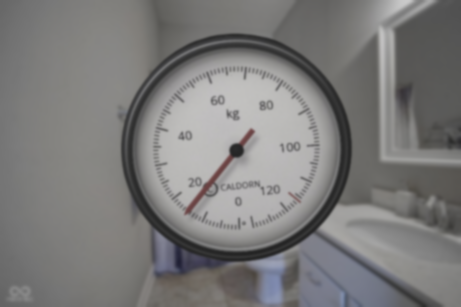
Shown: 15 (kg)
